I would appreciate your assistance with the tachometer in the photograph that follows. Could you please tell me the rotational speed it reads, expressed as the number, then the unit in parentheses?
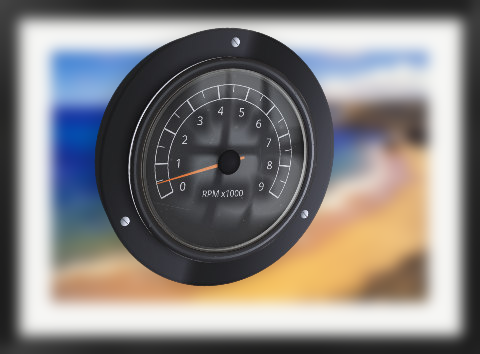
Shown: 500 (rpm)
